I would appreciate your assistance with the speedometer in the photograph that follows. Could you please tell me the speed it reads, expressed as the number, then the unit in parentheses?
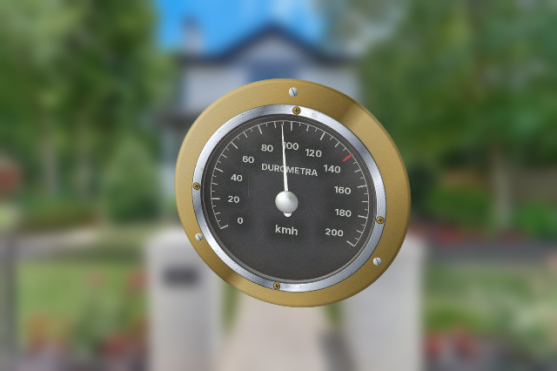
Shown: 95 (km/h)
